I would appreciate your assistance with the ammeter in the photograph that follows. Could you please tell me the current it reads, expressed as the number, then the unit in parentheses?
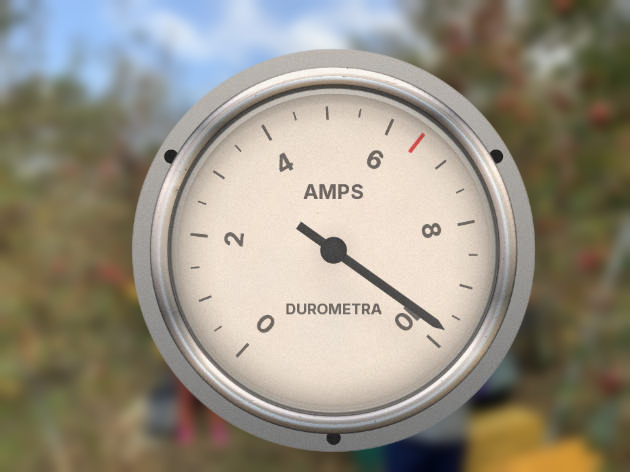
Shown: 9.75 (A)
